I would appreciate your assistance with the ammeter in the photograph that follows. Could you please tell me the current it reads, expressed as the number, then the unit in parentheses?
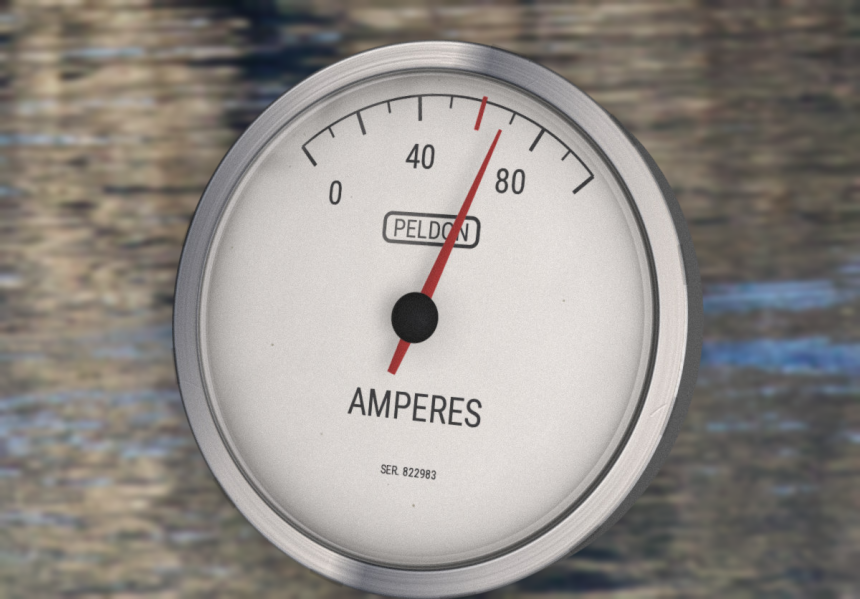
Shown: 70 (A)
